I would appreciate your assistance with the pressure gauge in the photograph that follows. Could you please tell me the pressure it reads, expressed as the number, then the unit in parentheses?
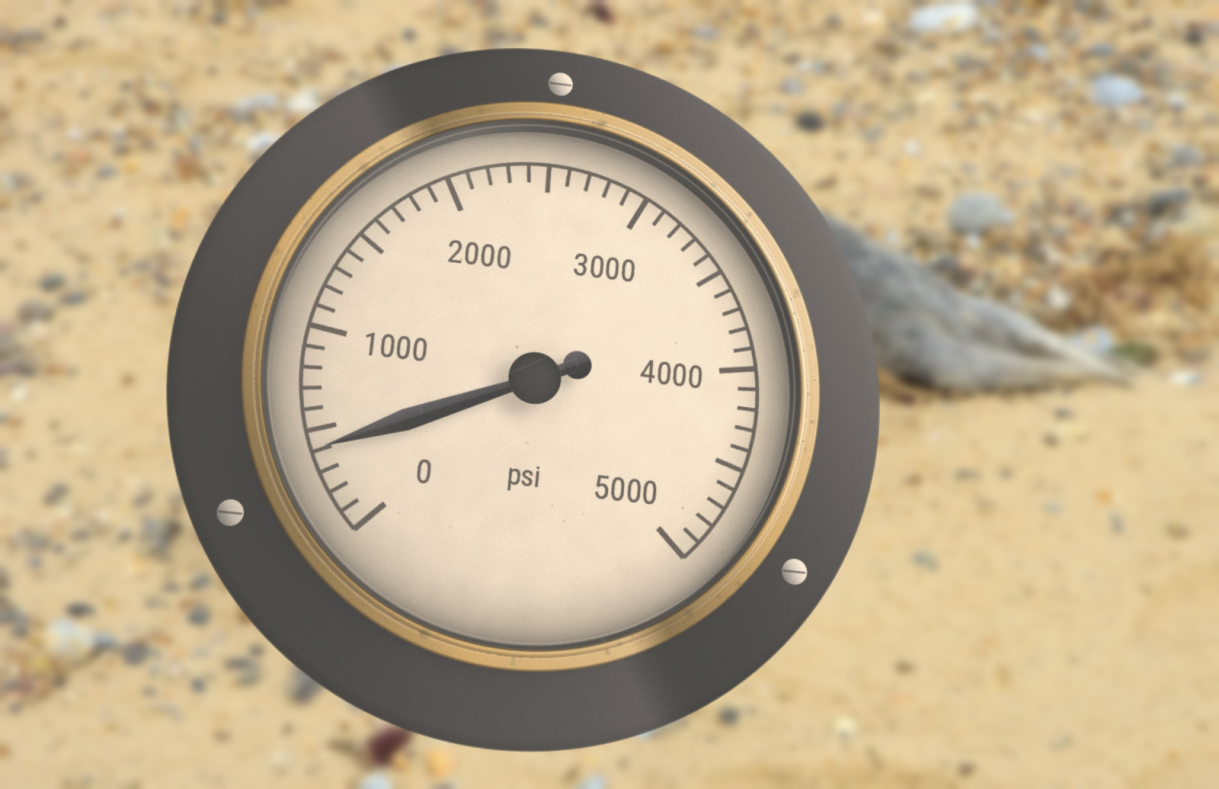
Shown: 400 (psi)
